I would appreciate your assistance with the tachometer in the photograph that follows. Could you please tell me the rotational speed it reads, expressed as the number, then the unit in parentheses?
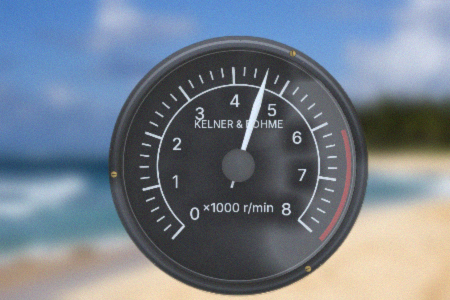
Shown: 4600 (rpm)
